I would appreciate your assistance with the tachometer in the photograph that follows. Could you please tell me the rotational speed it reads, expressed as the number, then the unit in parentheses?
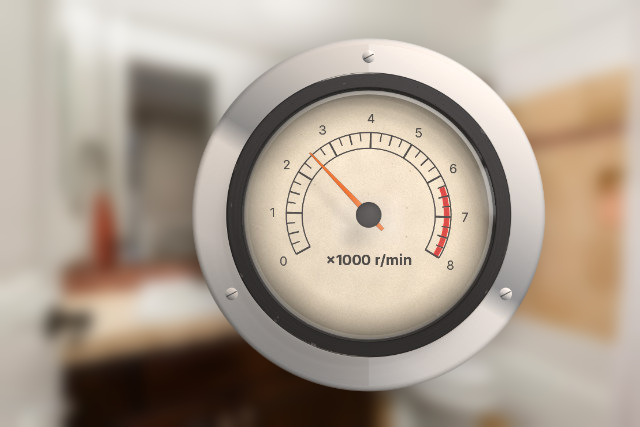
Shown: 2500 (rpm)
